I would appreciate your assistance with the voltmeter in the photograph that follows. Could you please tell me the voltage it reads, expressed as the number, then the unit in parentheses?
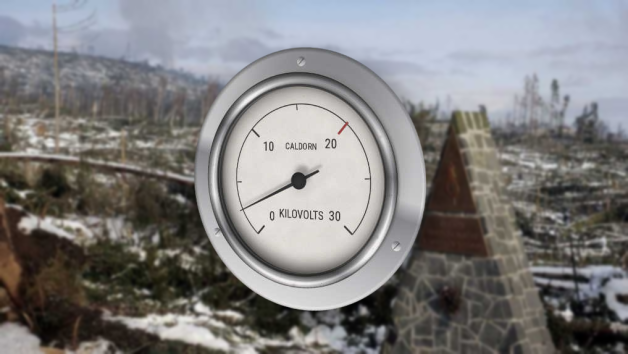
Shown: 2.5 (kV)
